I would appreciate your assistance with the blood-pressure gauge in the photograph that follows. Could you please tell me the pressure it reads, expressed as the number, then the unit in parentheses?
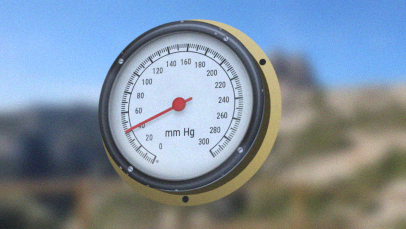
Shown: 40 (mmHg)
